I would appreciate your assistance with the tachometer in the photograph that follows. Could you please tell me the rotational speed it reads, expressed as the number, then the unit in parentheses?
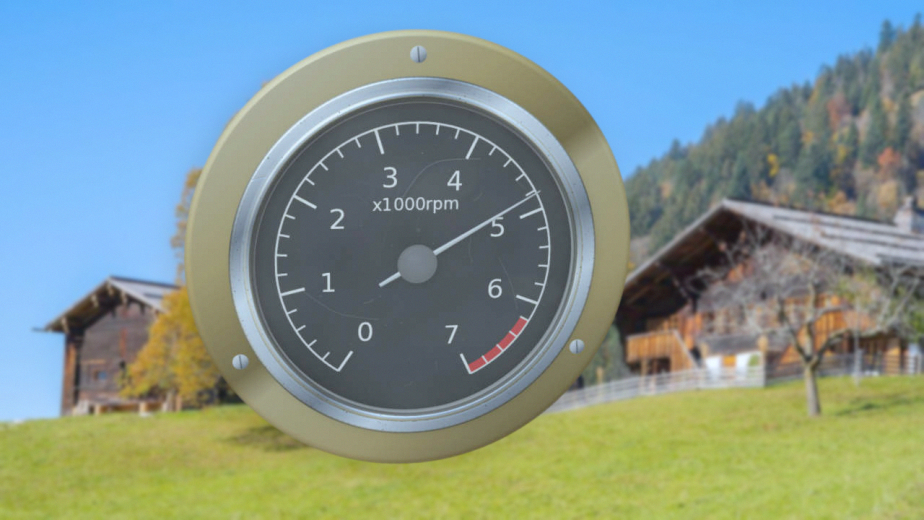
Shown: 4800 (rpm)
